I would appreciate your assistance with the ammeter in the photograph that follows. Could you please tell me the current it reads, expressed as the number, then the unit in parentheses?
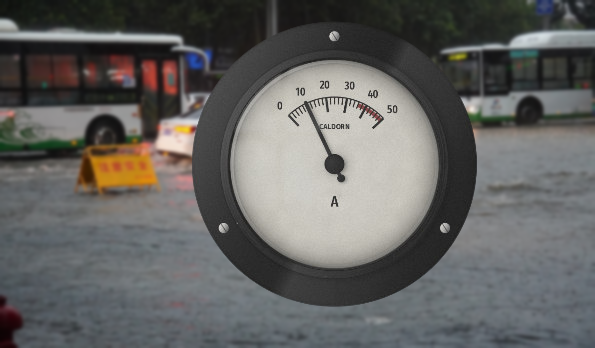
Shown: 10 (A)
